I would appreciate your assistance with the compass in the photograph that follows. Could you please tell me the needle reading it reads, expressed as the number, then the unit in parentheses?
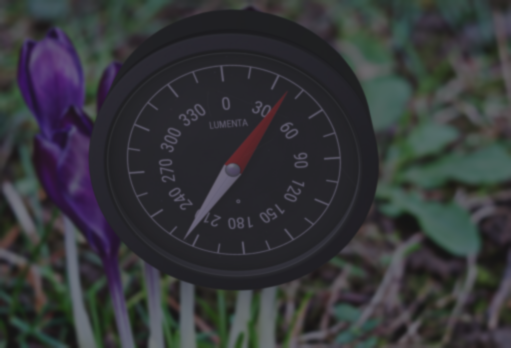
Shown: 37.5 (°)
